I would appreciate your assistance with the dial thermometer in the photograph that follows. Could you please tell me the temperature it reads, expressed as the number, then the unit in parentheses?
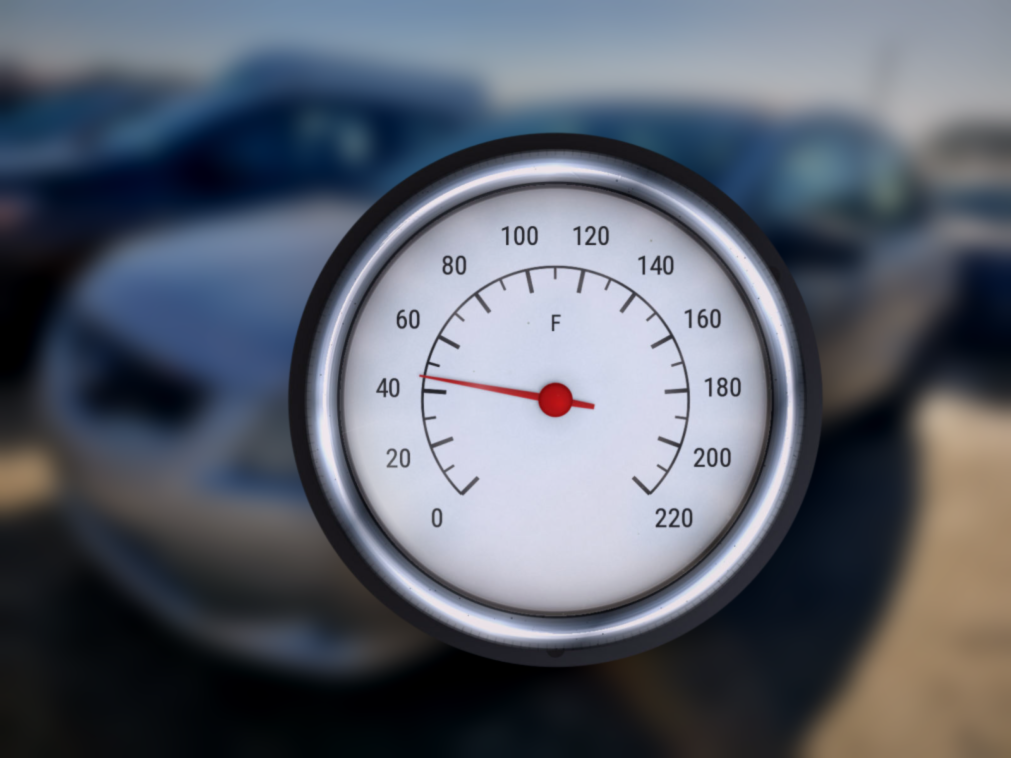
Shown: 45 (°F)
